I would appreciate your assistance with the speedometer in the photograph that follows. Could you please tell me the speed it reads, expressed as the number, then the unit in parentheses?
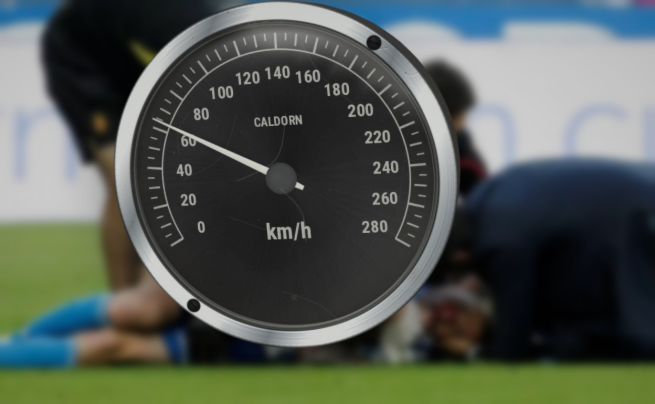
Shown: 65 (km/h)
